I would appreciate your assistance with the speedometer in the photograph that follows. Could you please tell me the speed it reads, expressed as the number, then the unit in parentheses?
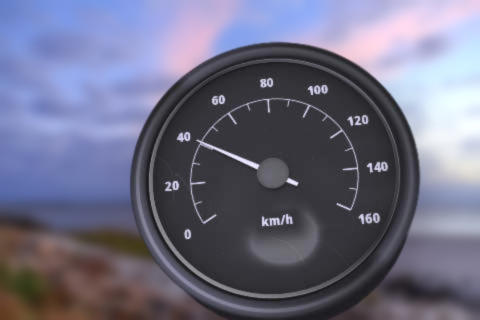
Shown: 40 (km/h)
